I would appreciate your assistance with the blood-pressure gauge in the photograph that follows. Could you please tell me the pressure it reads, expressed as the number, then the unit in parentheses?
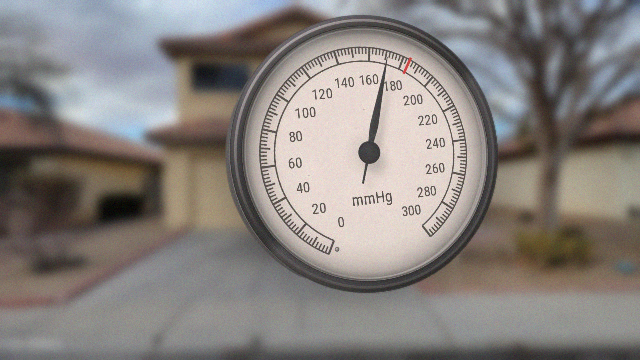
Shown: 170 (mmHg)
